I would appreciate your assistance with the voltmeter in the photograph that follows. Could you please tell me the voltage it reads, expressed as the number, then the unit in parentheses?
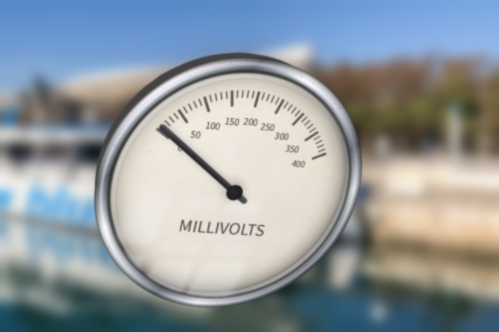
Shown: 10 (mV)
